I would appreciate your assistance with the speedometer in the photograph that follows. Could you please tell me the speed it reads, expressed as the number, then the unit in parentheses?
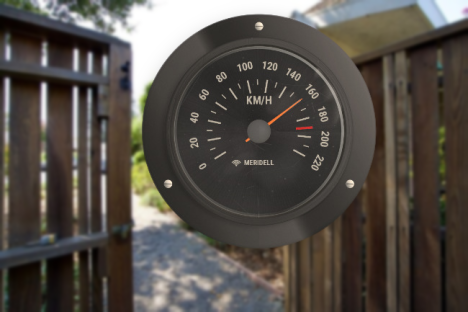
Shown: 160 (km/h)
